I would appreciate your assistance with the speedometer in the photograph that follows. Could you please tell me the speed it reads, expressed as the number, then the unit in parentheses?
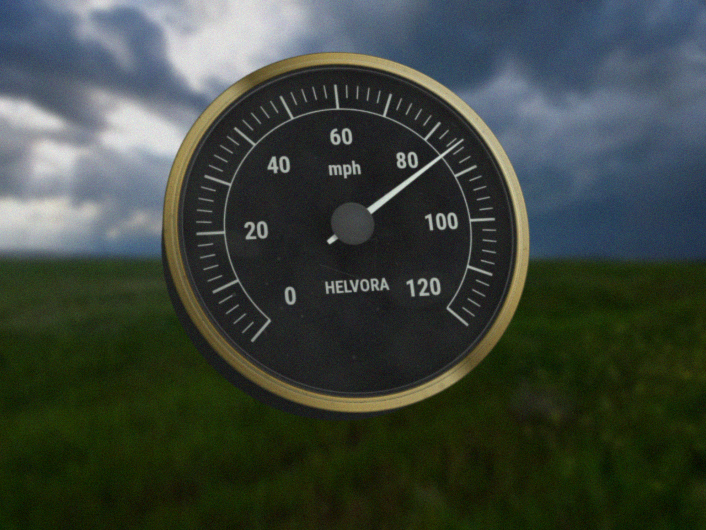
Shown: 85 (mph)
